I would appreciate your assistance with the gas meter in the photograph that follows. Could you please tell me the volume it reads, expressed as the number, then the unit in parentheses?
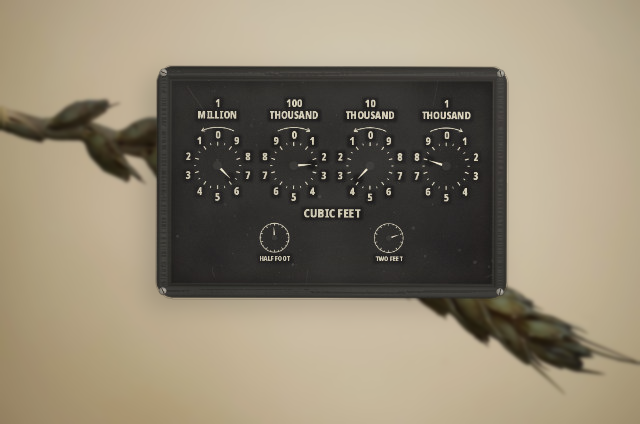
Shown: 623800 (ft³)
